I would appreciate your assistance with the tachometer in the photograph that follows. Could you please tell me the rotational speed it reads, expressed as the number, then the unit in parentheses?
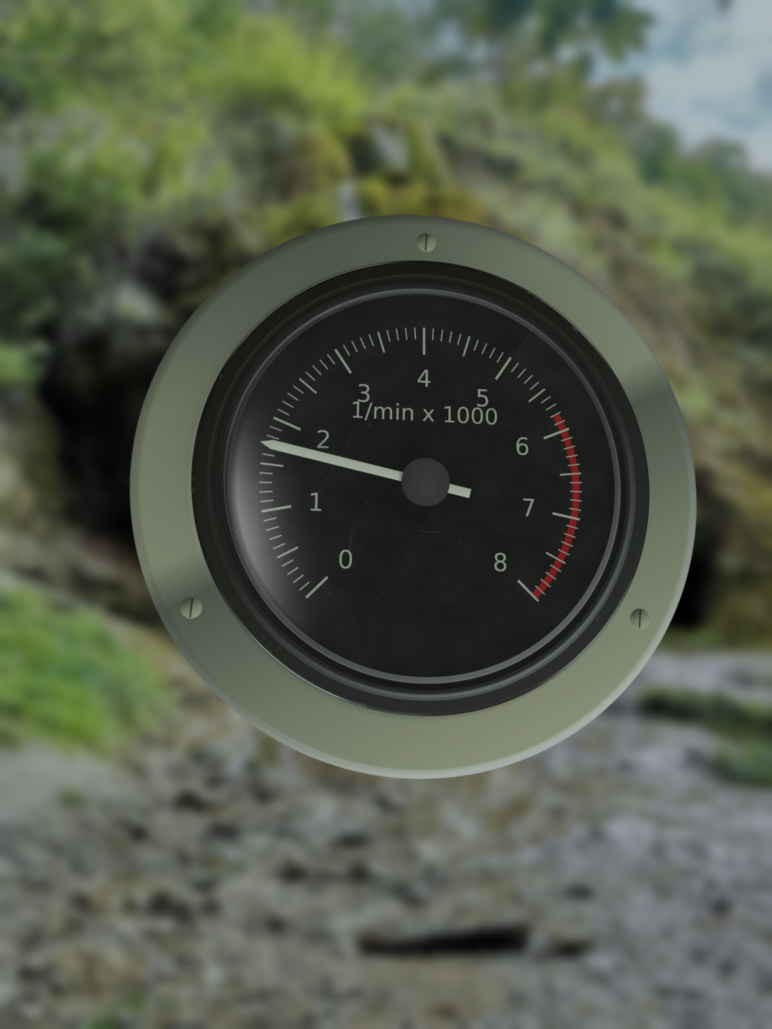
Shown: 1700 (rpm)
